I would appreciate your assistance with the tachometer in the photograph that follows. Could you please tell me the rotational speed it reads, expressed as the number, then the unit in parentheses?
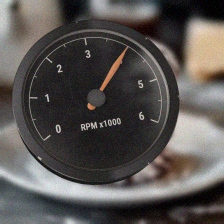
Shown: 4000 (rpm)
